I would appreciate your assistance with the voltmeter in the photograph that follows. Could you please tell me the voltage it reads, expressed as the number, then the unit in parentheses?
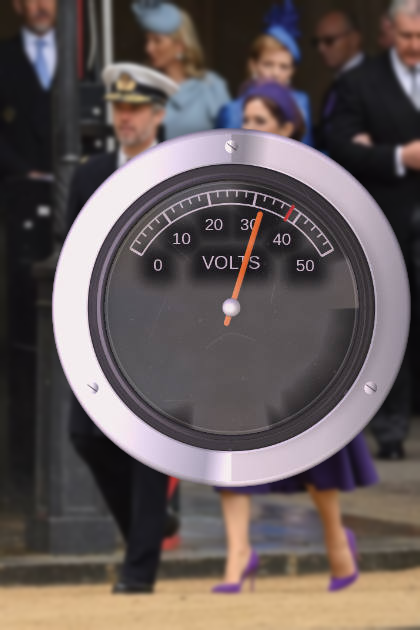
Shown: 32 (V)
